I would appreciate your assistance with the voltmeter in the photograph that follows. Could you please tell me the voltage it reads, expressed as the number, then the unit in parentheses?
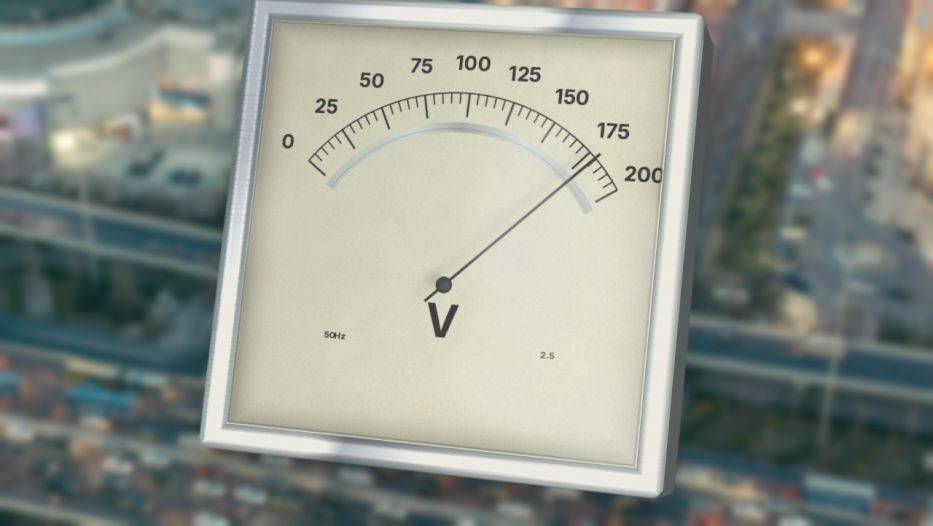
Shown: 180 (V)
